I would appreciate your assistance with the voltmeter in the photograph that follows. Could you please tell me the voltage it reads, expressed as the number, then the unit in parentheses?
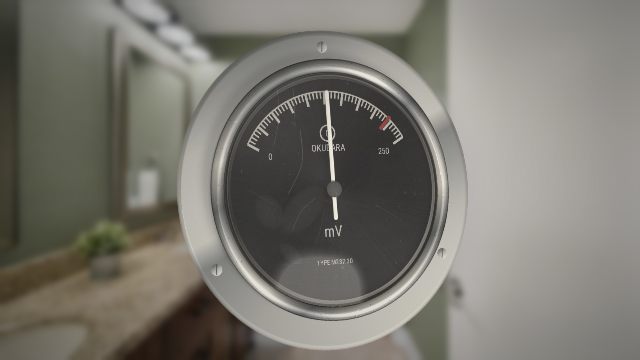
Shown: 125 (mV)
